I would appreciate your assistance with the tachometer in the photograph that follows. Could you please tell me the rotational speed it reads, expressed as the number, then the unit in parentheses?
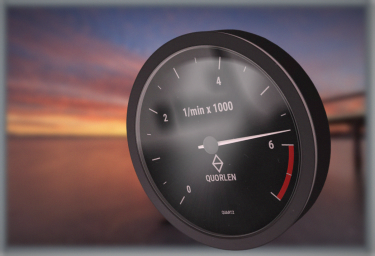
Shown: 5750 (rpm)
